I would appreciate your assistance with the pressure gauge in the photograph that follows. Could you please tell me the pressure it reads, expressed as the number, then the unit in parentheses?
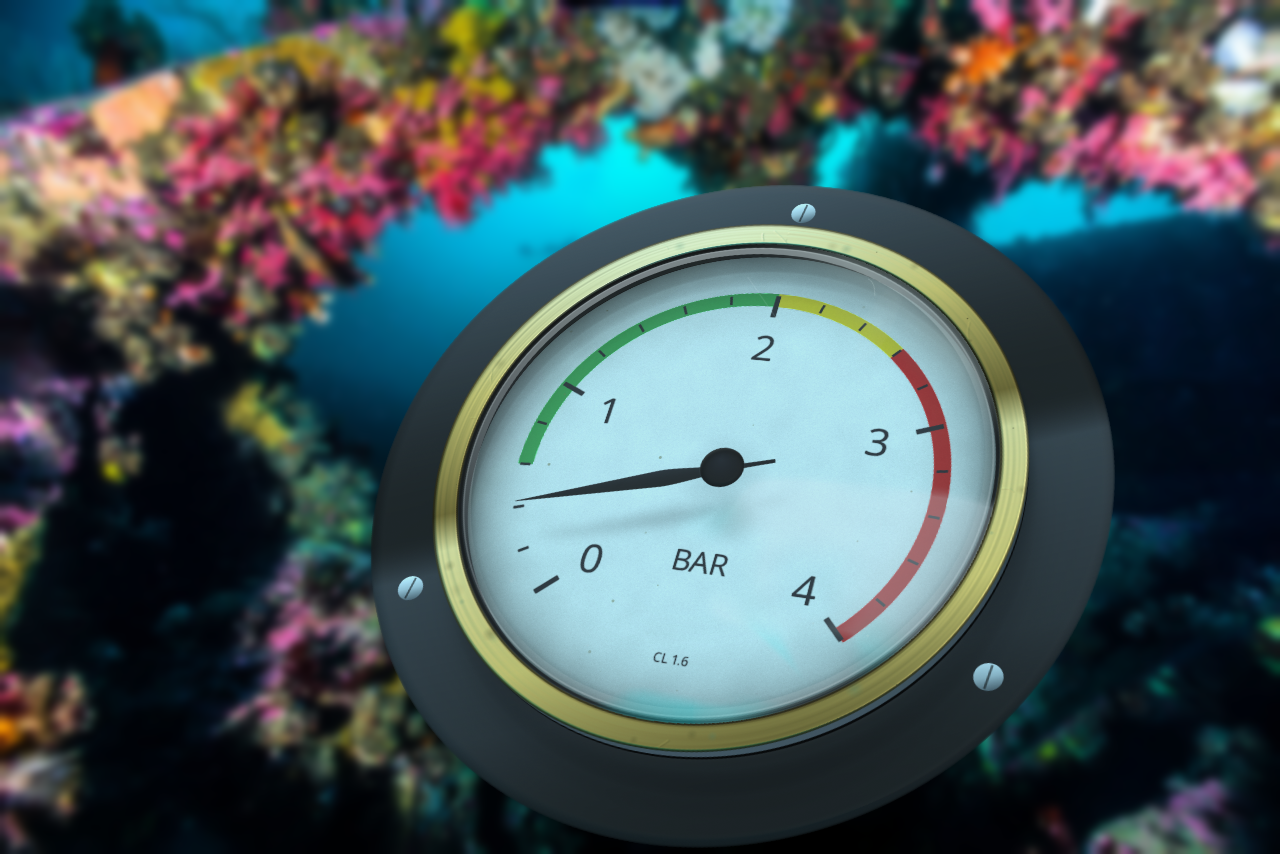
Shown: 0.4 (bar)
